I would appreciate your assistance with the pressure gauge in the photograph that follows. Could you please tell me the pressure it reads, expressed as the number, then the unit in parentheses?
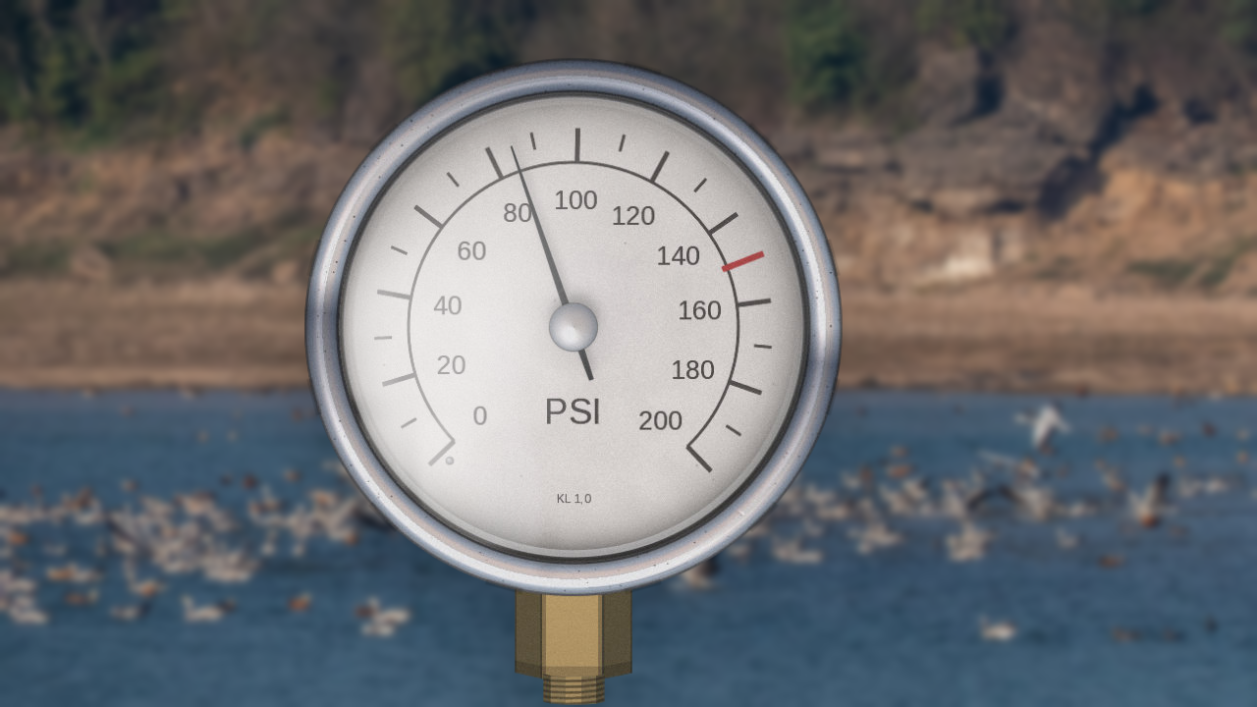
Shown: 85 (psi)
